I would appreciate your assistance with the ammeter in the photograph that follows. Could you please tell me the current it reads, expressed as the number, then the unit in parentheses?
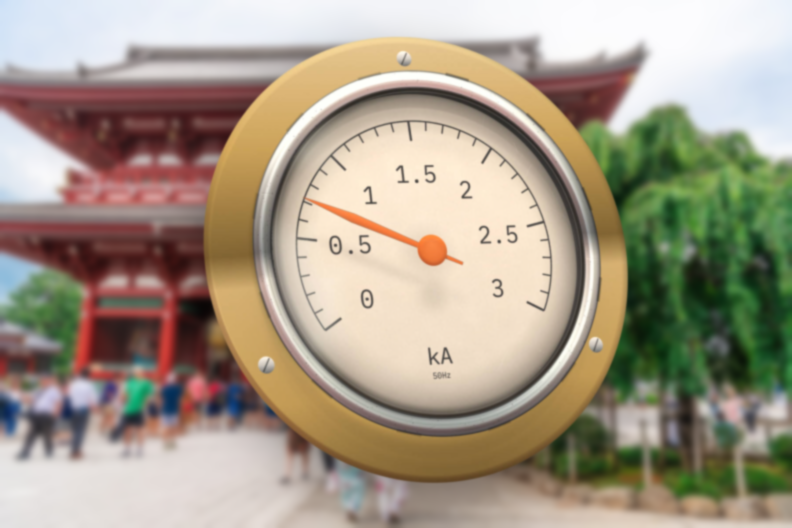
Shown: 0.7 (kA)
